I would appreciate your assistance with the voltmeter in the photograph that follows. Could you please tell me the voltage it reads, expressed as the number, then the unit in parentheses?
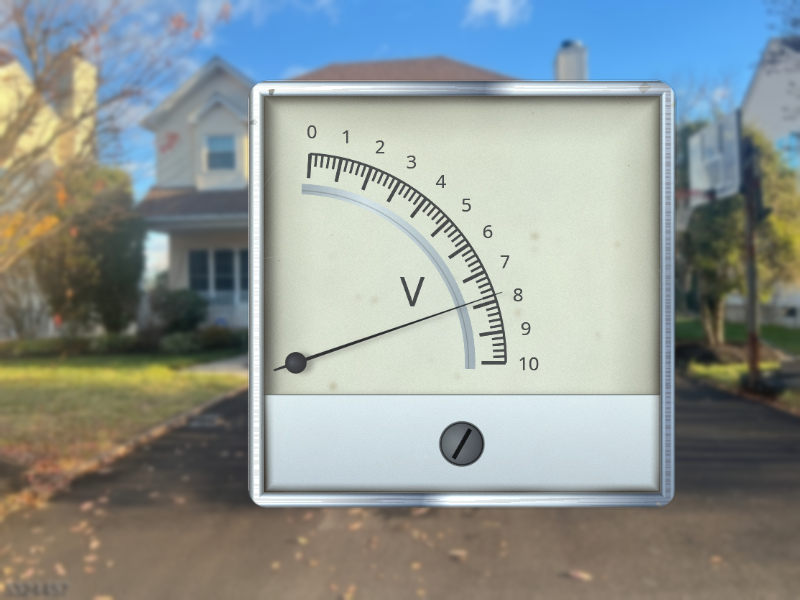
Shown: 7.8 (V)
